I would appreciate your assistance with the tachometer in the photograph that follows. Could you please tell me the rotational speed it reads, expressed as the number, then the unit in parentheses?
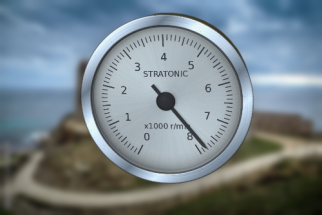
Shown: 7800 (rpm)
